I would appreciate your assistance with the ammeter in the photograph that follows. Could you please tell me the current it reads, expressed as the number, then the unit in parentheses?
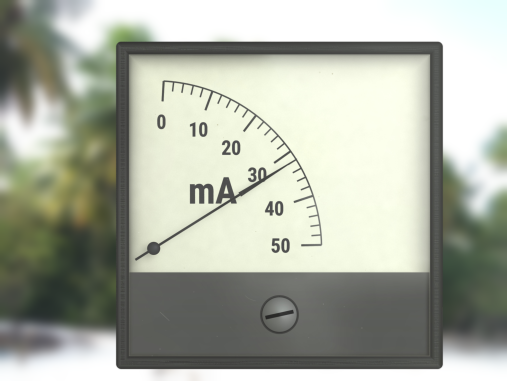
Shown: 32 (mA)
